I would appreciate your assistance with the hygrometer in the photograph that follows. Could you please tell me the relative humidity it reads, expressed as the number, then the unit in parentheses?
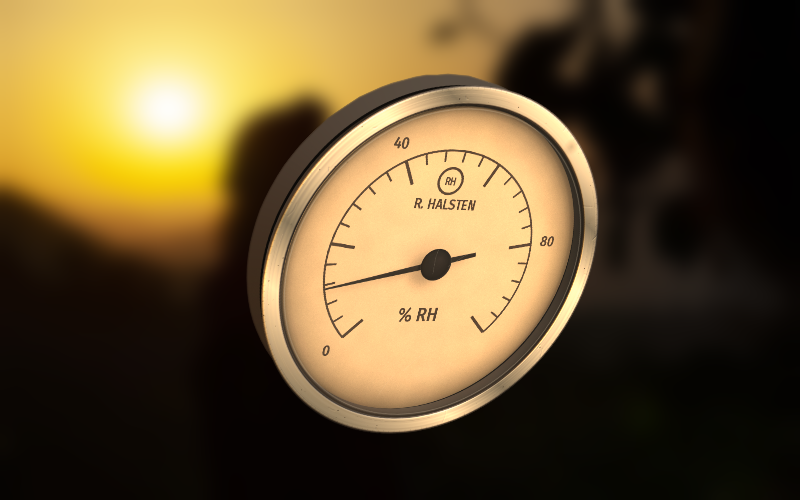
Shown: 12 (%)
